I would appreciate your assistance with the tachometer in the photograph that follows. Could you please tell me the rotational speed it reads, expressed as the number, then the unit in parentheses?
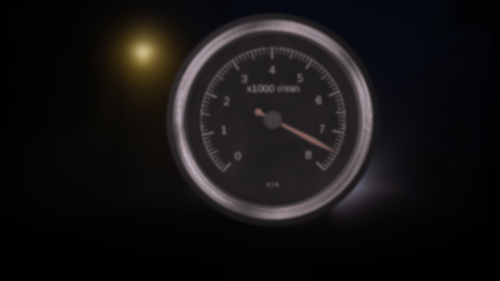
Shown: 7500 (rpm)
